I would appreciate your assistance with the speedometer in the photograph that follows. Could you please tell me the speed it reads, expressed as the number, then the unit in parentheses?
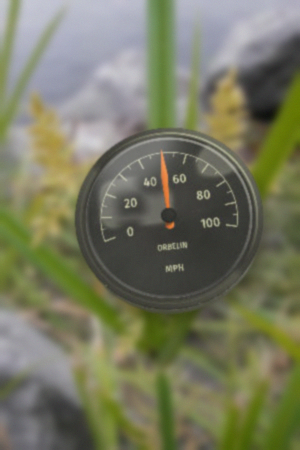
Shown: 50 (mph)
